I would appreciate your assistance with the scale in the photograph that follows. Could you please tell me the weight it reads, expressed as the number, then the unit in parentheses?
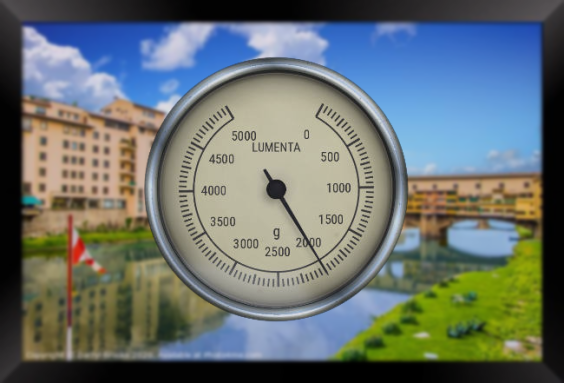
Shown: 2000 (g)
